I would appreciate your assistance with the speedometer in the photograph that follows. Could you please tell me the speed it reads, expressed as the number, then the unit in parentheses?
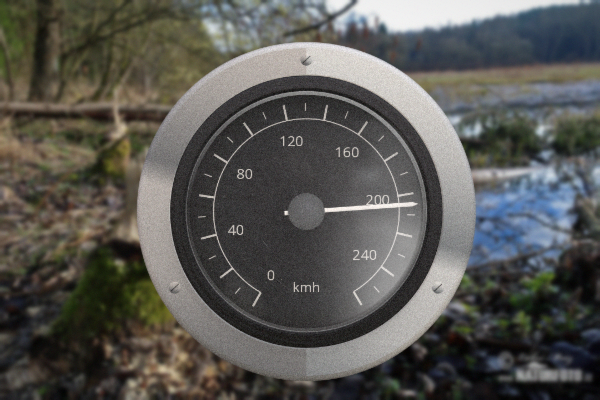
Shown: 205 (km/h)
